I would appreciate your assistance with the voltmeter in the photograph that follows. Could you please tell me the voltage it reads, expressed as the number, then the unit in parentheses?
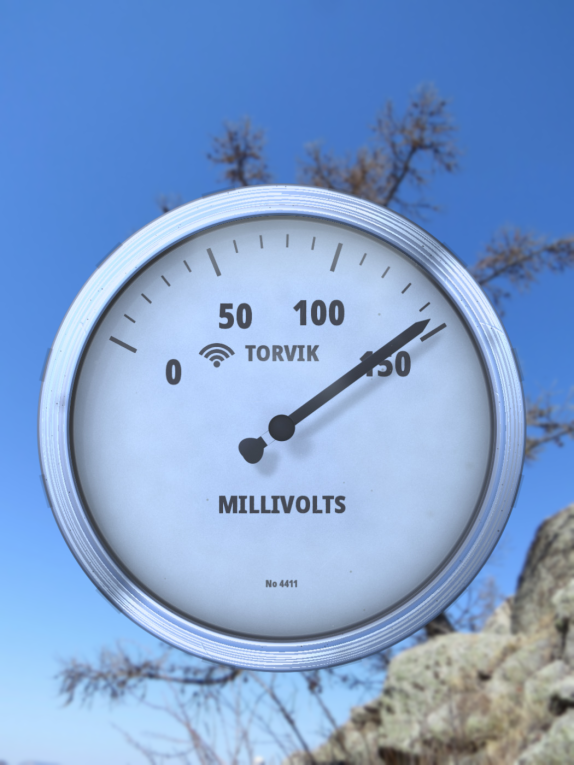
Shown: 145 (mV)
